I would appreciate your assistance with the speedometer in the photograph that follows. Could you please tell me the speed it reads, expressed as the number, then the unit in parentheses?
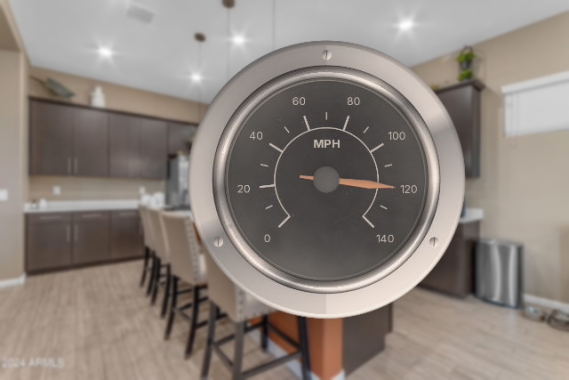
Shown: 120 (mph)
